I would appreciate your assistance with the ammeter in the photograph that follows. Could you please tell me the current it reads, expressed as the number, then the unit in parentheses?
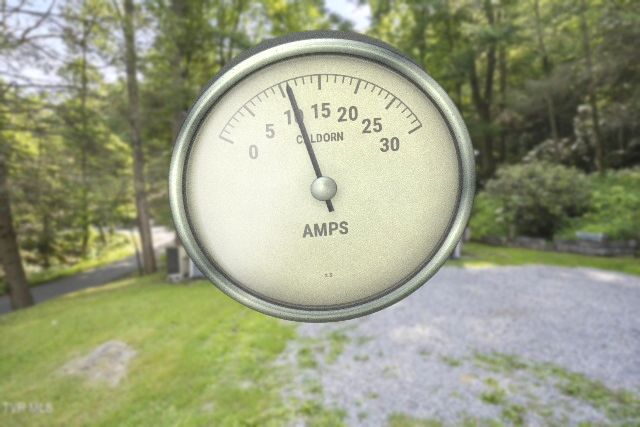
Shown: 11 (A)
